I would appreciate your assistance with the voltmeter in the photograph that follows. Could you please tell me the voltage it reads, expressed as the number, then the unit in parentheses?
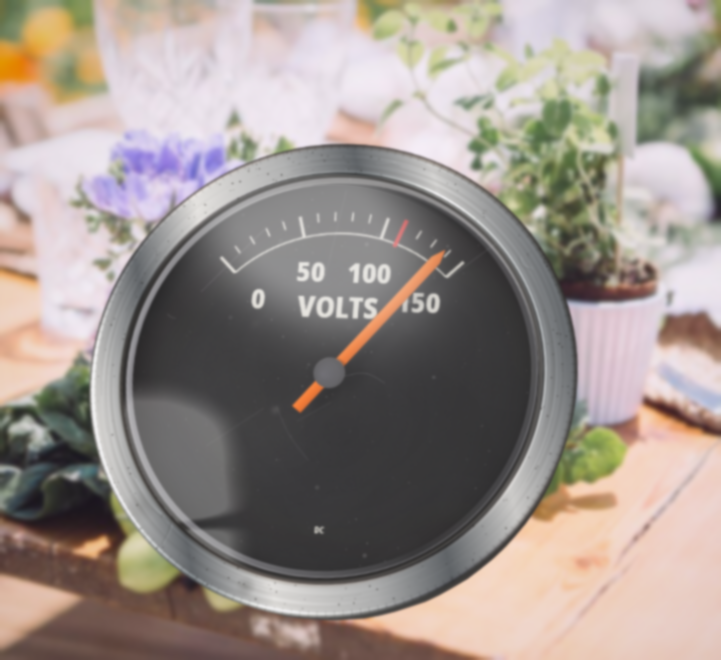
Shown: 140 (V)
